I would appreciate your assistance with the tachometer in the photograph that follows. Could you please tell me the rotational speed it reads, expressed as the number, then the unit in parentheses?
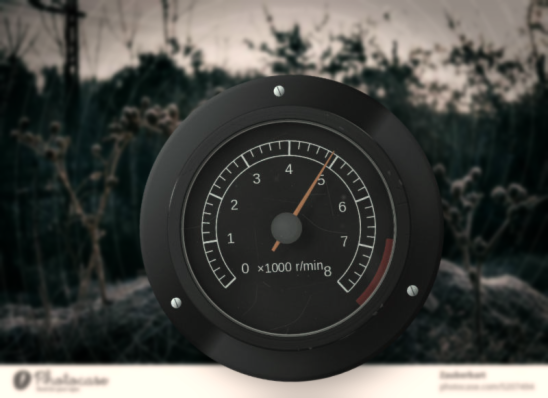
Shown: 4900 (rpm)
